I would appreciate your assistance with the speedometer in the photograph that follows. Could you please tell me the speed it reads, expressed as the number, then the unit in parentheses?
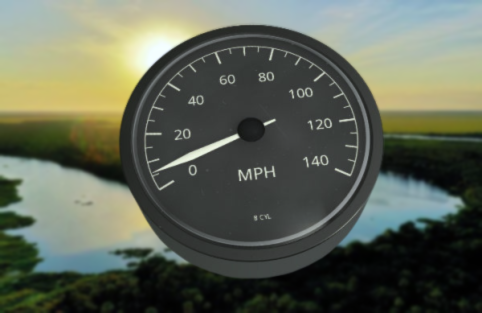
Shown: 5 (mph)
